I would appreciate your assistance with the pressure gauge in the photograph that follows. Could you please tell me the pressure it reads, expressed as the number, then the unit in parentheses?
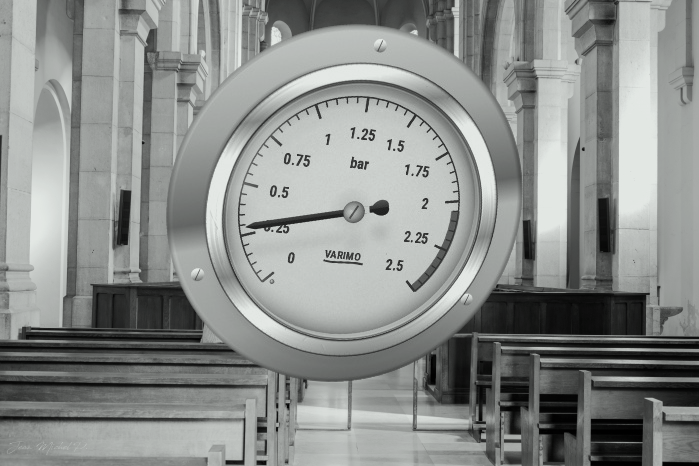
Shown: 0.3 (bar)
